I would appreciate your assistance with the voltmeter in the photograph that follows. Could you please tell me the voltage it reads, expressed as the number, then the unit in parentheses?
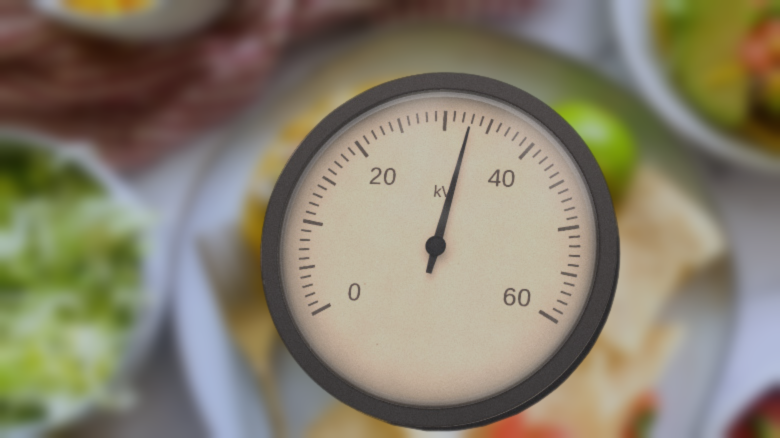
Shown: 33 (kV)
